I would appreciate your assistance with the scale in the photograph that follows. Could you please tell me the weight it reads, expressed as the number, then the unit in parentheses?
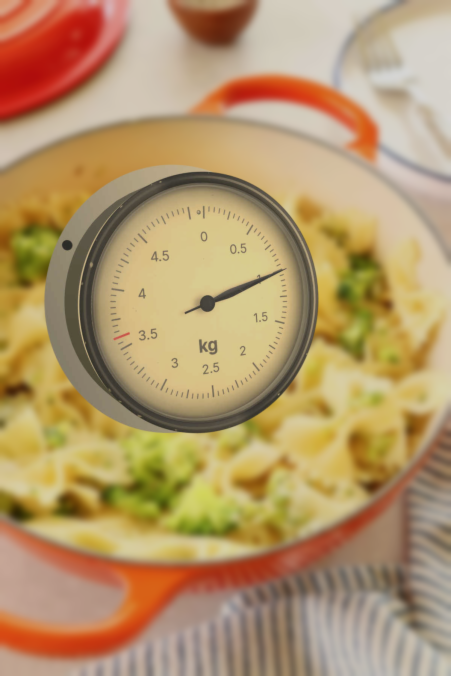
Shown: 1 (kg)
